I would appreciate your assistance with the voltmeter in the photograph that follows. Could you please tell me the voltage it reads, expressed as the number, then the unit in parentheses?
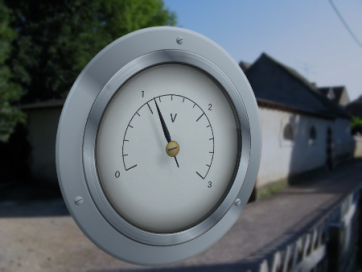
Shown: 1.1 (V)
